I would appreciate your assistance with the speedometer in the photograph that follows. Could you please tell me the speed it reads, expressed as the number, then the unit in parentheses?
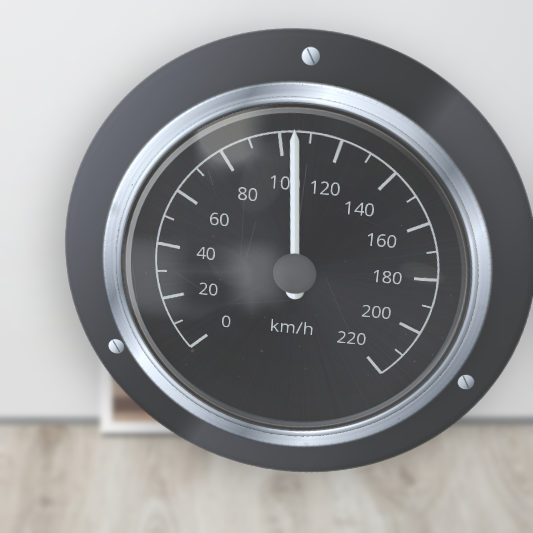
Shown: 105 (km/h)
